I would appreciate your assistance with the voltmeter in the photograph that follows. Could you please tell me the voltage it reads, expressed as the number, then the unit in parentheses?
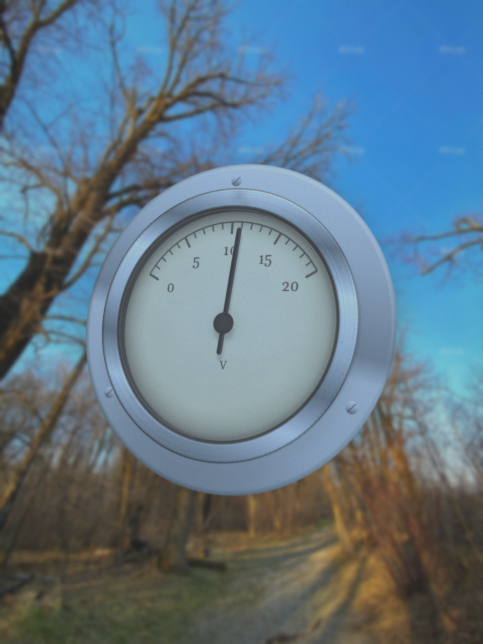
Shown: 11 (V)
